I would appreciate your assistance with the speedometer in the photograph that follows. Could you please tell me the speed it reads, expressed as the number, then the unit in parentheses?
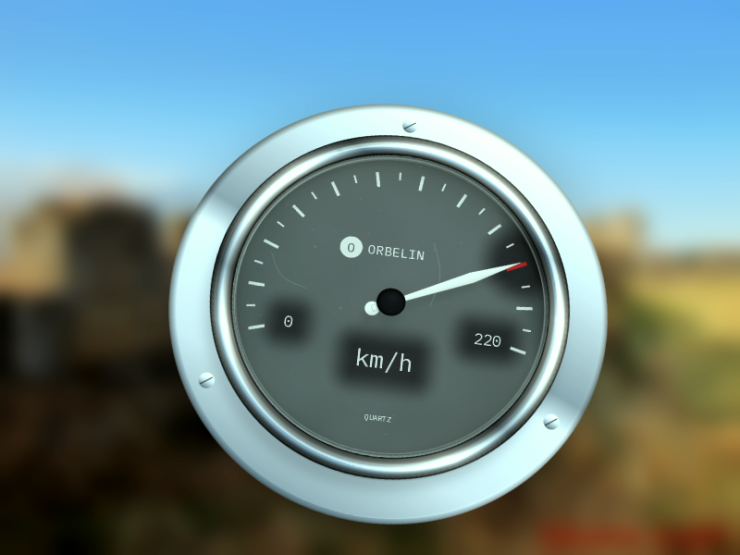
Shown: 180 (km/h)
